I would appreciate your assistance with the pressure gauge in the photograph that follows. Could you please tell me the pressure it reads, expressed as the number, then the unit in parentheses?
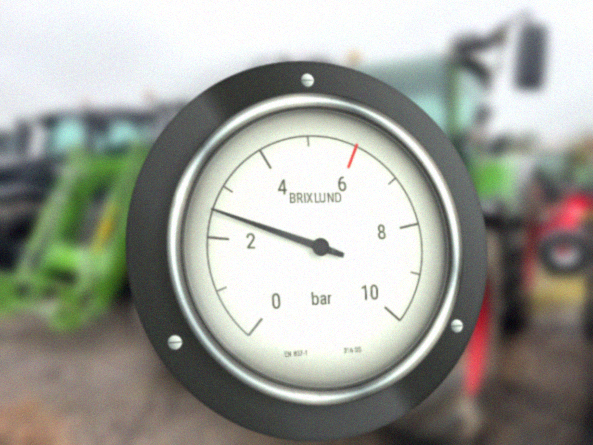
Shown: 2.5 (bar)
